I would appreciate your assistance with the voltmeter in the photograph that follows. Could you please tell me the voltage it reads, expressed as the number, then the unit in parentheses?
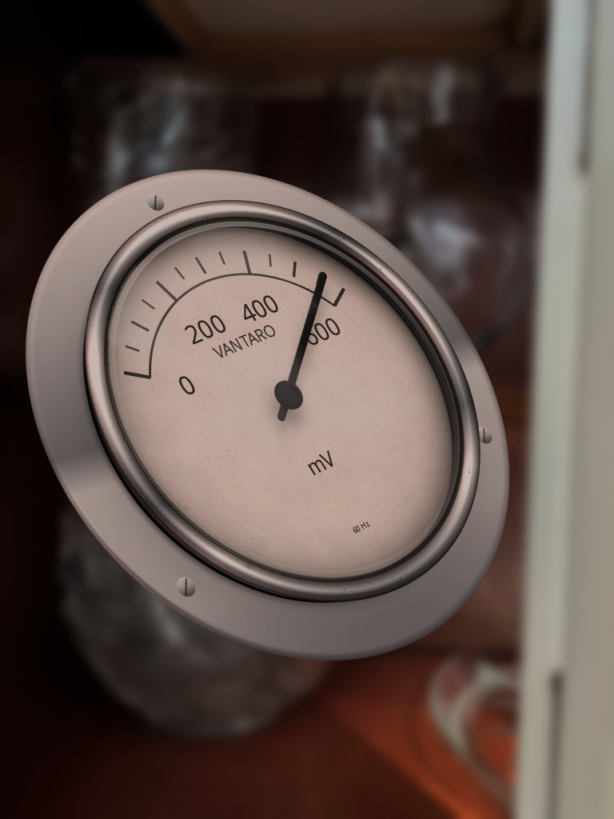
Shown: 550 (mV)
